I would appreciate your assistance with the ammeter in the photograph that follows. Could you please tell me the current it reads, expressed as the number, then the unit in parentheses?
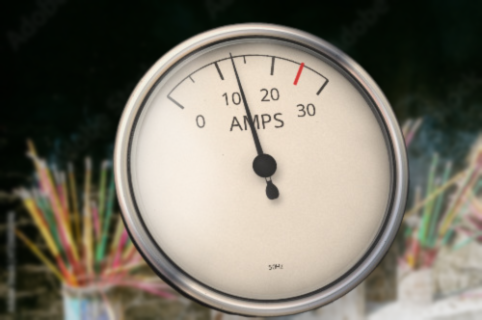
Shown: 12.5 (A)
